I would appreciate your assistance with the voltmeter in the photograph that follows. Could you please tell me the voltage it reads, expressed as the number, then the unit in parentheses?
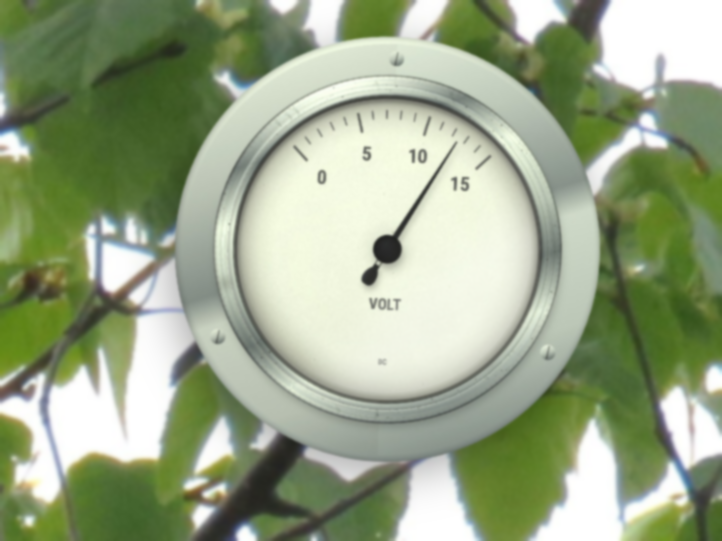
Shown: 12.5 (V)
